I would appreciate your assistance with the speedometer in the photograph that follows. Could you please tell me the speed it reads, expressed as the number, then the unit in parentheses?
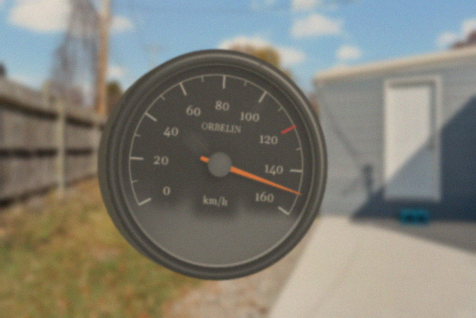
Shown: 150 (km/h)
